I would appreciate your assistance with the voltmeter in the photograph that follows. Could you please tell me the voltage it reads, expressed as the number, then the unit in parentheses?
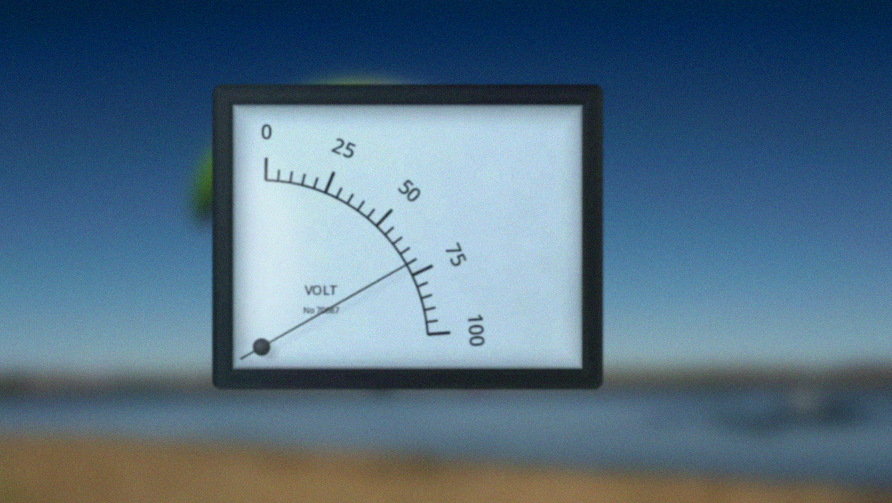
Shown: 70 (V)
